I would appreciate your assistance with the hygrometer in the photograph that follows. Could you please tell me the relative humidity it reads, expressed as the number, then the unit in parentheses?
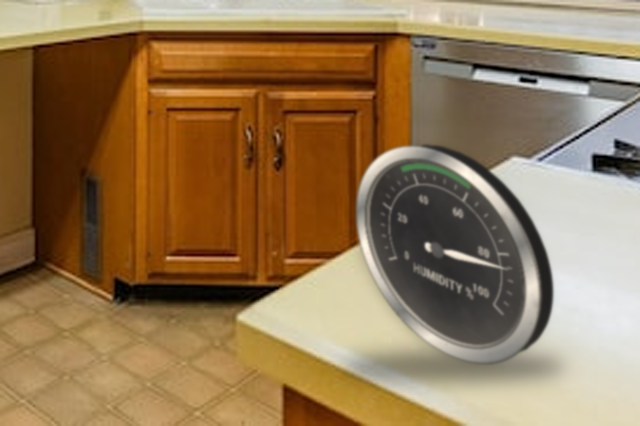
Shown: 84 (%)
